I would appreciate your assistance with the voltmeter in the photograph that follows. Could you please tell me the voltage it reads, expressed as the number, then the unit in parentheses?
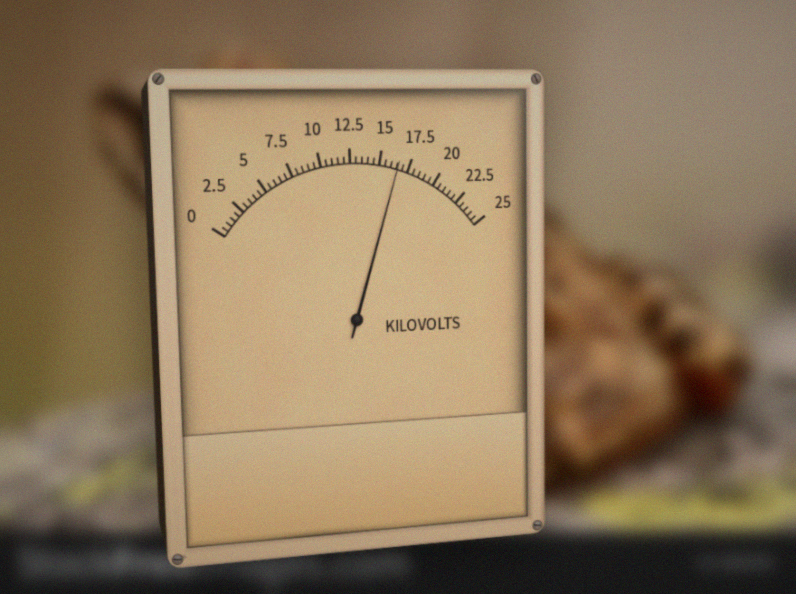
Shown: 16.5 (kV)
